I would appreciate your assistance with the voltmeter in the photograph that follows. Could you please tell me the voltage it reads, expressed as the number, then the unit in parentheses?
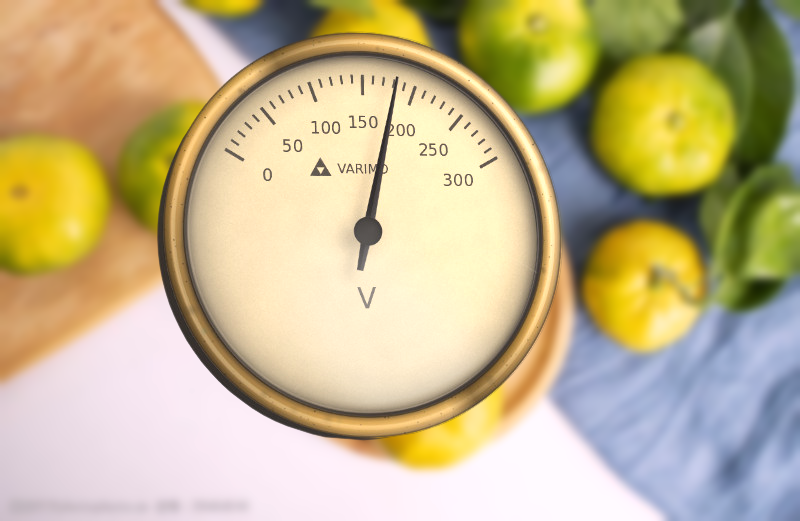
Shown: 180 (V)
